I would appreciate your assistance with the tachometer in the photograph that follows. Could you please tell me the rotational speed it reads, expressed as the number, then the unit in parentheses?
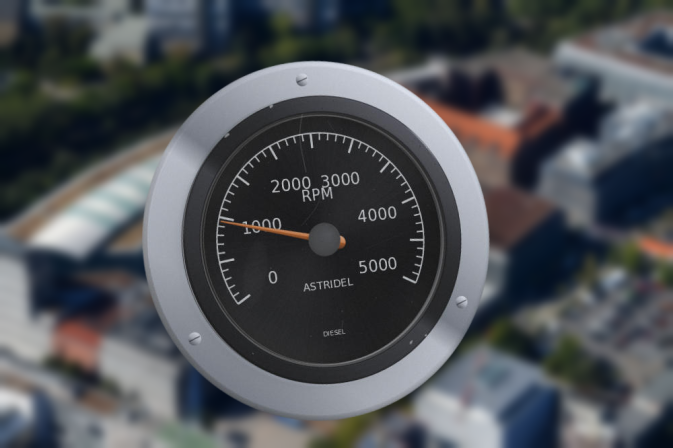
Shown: 950 (rpm)
